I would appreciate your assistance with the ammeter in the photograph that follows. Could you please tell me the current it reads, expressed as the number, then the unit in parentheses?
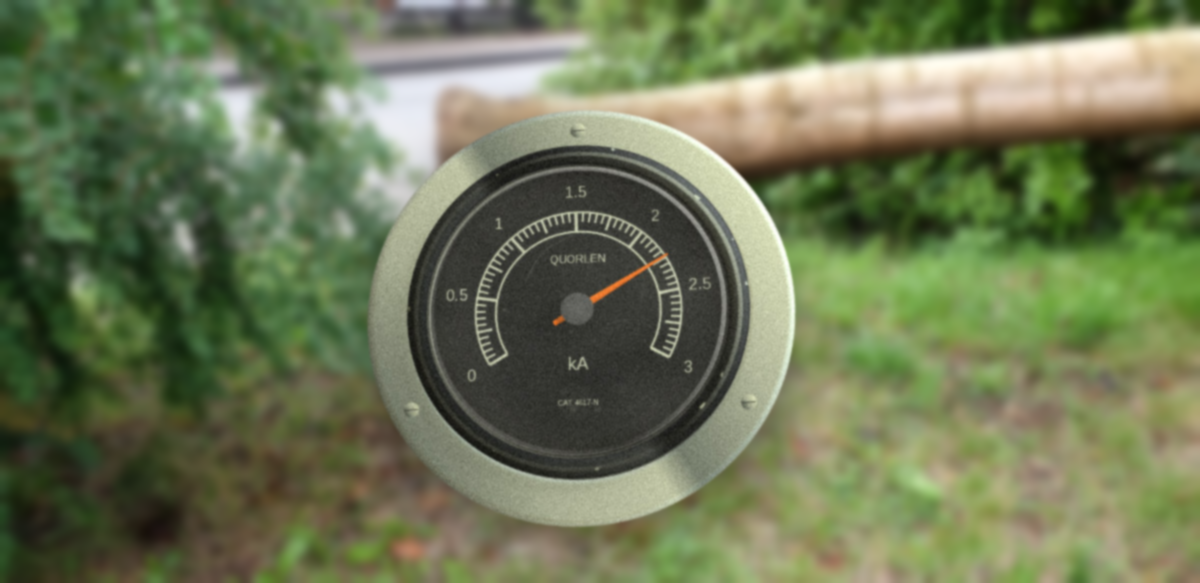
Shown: 2.25 (kA)
